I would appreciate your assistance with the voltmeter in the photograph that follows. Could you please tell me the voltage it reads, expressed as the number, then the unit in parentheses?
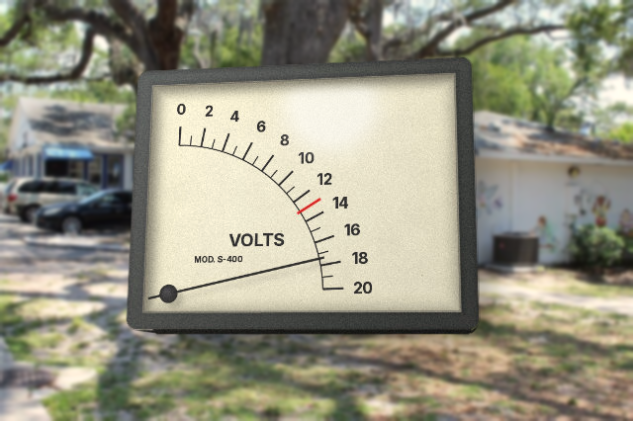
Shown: 17.5 (V)
